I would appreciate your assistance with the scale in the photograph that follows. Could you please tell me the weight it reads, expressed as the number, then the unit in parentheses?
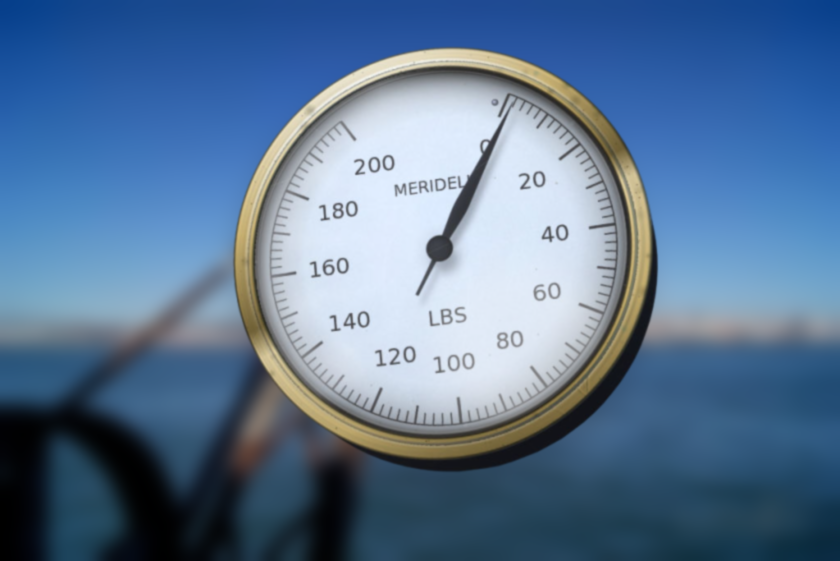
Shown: 2 (lb)
